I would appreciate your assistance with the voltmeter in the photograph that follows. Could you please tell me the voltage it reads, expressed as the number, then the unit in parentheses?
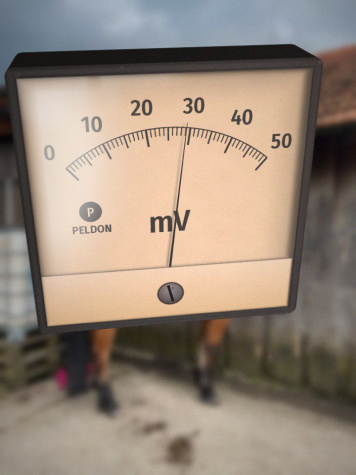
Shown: 29 (mV)
